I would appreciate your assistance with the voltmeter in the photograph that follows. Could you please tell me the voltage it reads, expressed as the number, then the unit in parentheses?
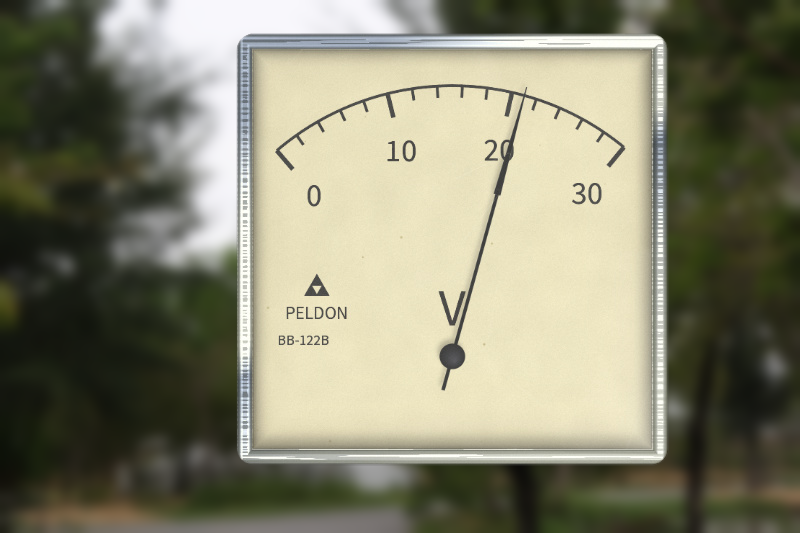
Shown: 21 (V)
